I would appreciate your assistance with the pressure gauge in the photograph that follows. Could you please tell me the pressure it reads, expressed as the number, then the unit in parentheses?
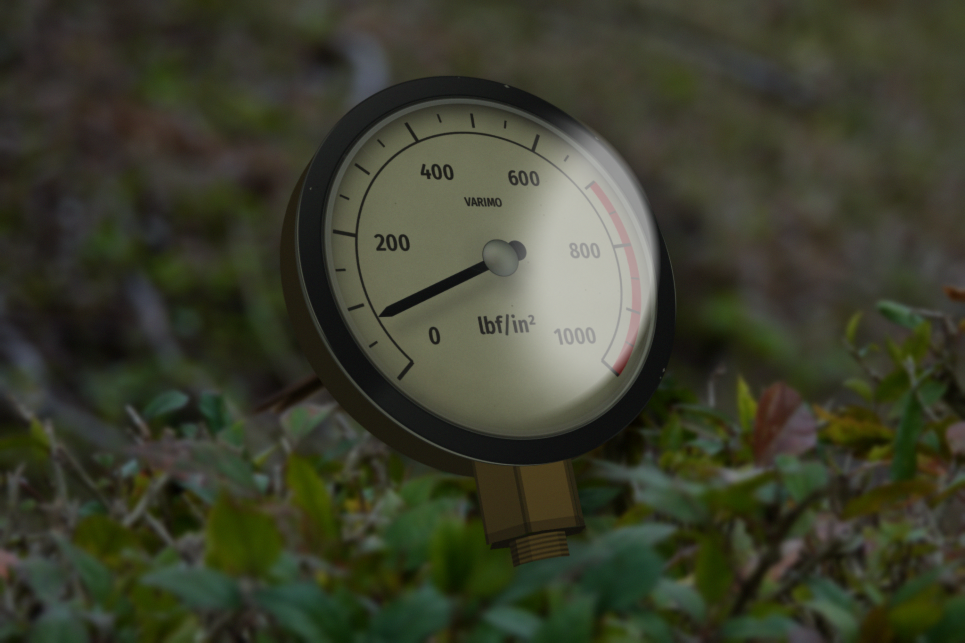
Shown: 75 (psi)
